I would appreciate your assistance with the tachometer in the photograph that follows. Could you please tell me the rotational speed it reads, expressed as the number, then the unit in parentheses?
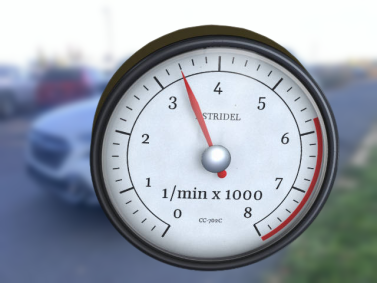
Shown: 3400 (rpm)
